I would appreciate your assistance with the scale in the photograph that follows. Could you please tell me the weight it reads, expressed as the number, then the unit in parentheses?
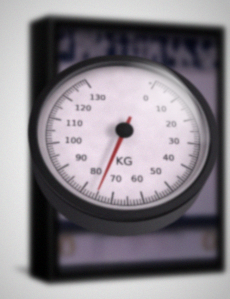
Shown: 75 (kg)
